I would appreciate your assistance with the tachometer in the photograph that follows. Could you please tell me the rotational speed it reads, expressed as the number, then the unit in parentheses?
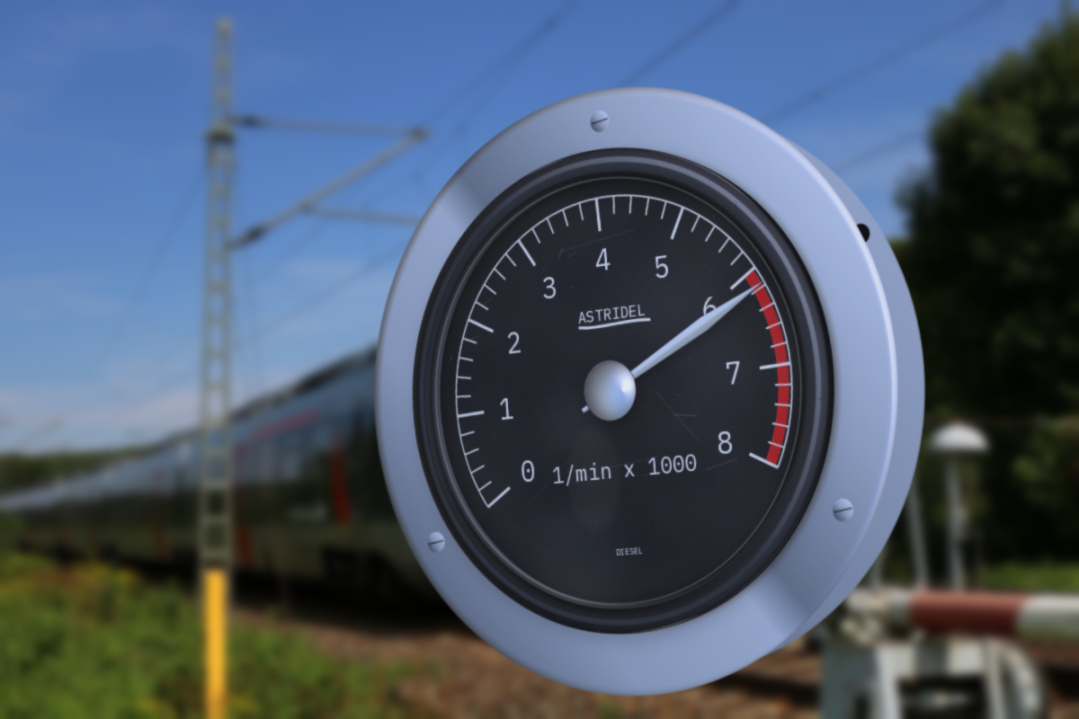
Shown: 6200 (rpm)
